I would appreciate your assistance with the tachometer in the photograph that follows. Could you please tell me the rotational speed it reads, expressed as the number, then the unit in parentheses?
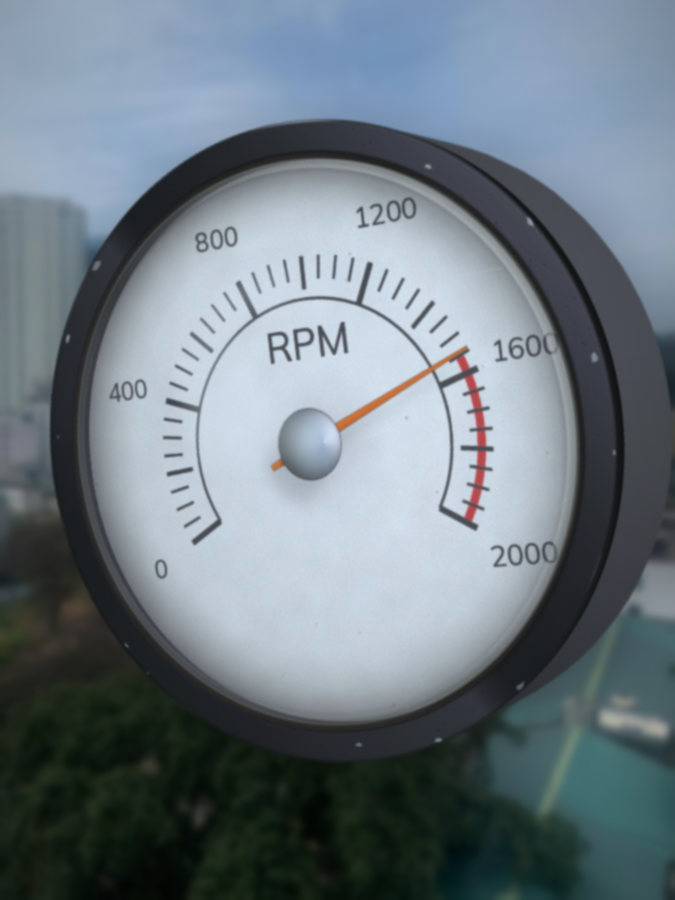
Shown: 1550 (rpm)
